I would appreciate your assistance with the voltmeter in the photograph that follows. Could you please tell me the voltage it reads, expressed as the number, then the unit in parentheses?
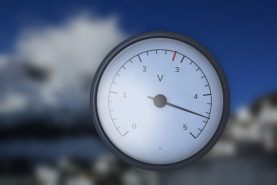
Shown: 4.5 (V)
